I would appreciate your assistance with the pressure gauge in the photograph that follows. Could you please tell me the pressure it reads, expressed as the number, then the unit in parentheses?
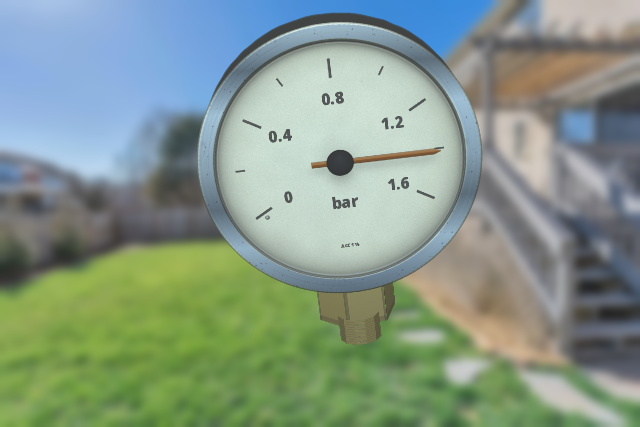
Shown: 1.4 (bar)
